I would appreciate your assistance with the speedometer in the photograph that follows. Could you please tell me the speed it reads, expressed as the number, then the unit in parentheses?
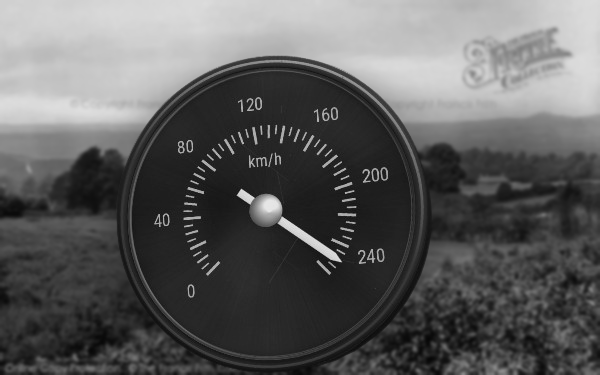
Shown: 250 (km/h)
